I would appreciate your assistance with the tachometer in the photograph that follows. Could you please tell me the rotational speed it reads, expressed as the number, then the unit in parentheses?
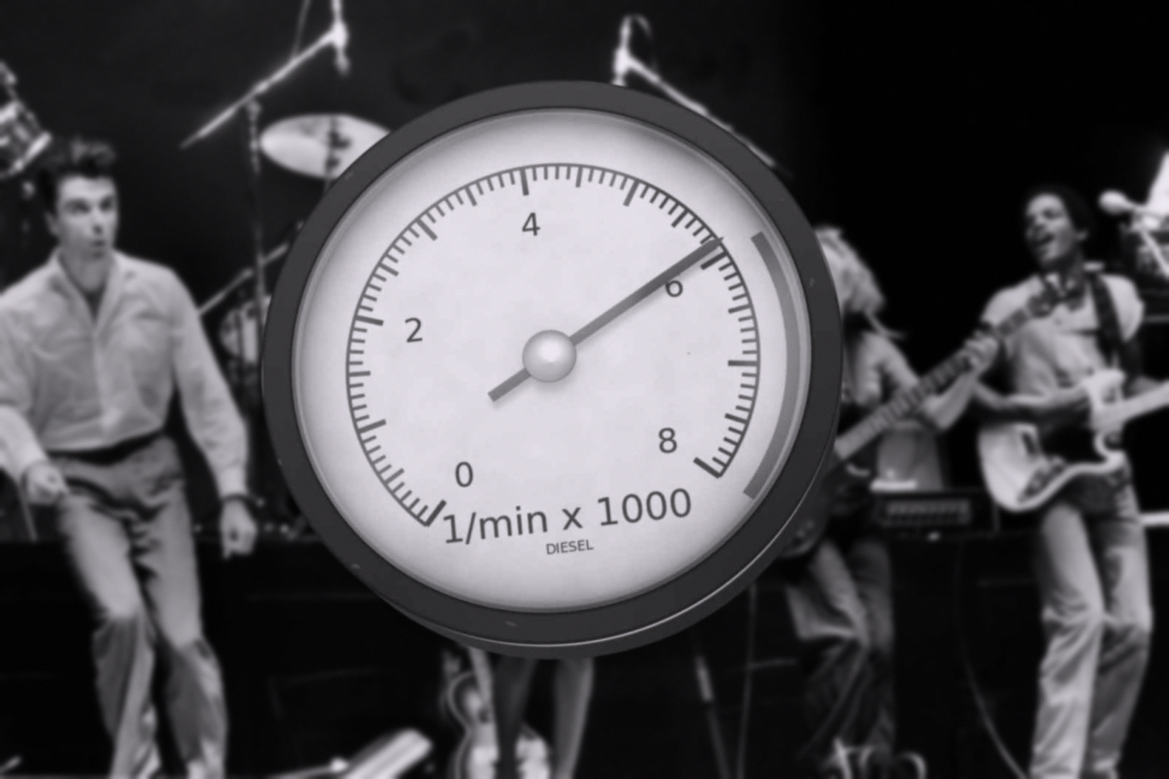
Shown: 5900 (rpm)
